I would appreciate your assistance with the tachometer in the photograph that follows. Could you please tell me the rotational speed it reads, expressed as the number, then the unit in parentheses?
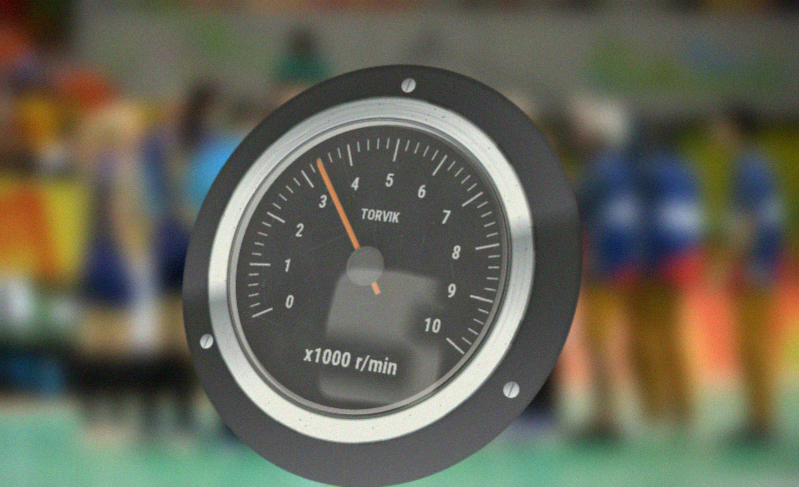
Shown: 3400 (rpm)
